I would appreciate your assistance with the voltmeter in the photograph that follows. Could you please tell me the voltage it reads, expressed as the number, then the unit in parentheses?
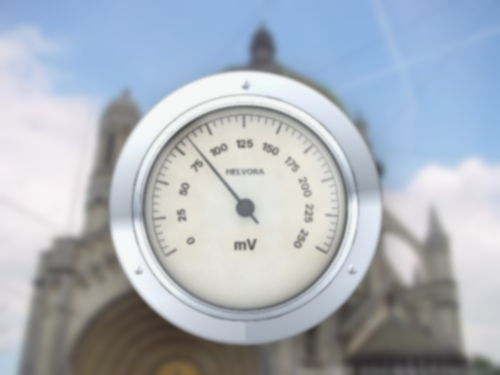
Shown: 85 (mV)
